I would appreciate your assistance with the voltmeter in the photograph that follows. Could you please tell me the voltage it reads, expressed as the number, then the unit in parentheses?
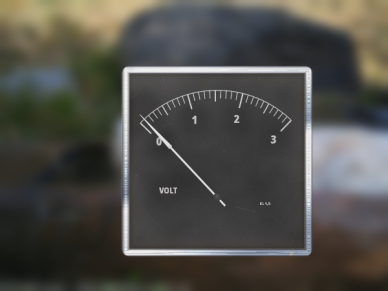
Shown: 0.1 (V)
